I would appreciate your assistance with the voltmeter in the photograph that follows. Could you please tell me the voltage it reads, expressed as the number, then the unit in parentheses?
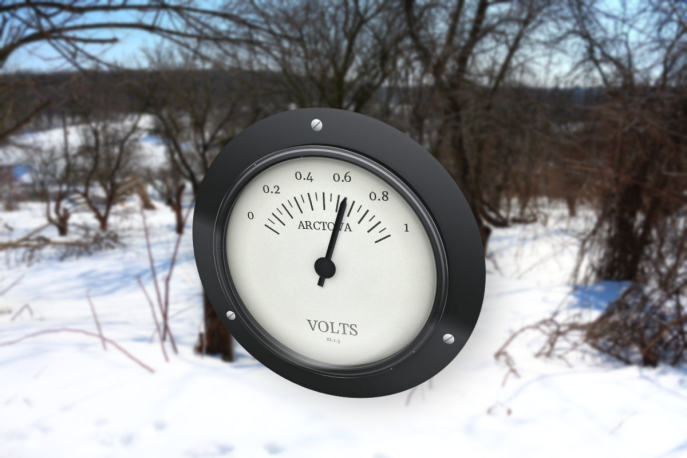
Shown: 0.65 (V)
